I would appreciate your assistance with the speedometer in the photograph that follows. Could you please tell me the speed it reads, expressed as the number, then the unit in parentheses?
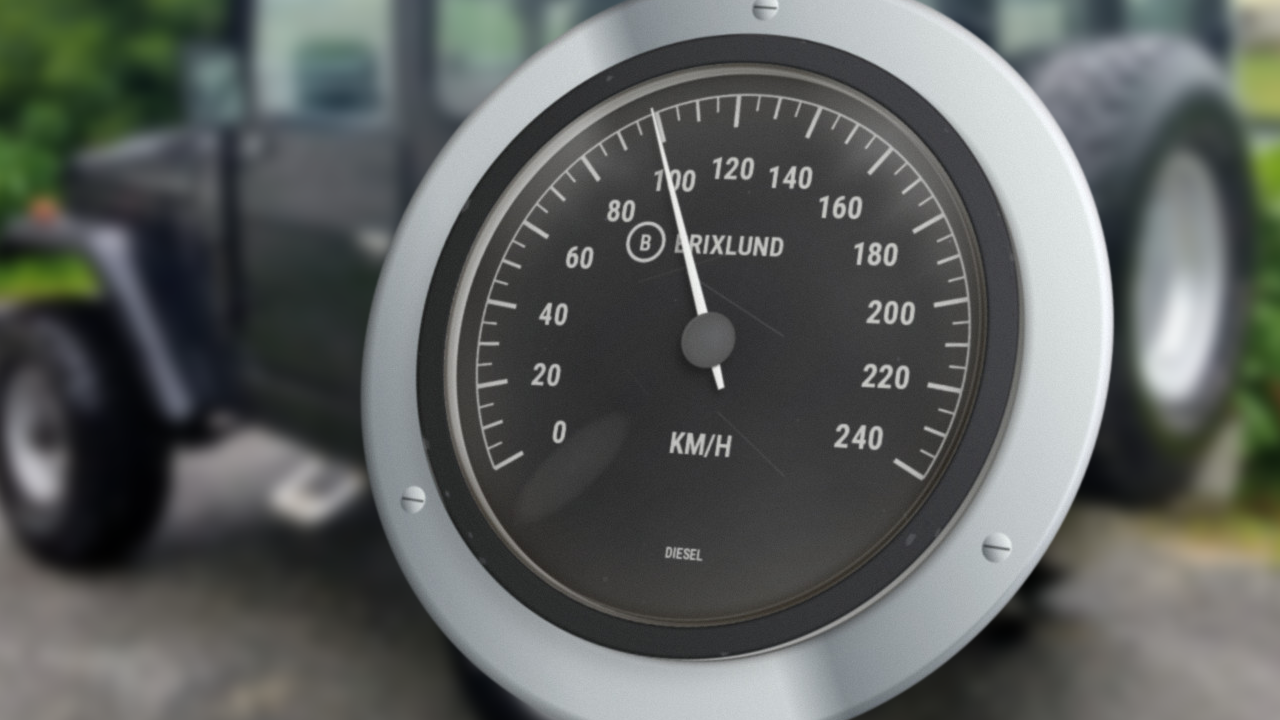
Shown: 100 (km/h)
